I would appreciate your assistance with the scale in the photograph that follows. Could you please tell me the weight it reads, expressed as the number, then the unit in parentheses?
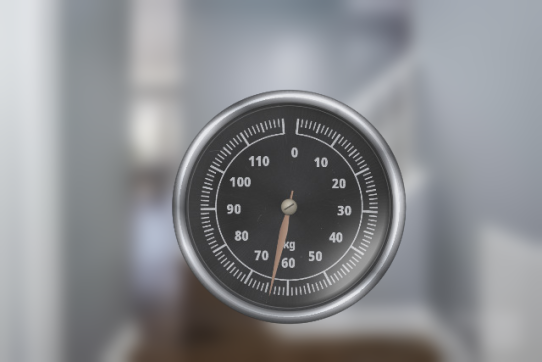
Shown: 64 (kg)
